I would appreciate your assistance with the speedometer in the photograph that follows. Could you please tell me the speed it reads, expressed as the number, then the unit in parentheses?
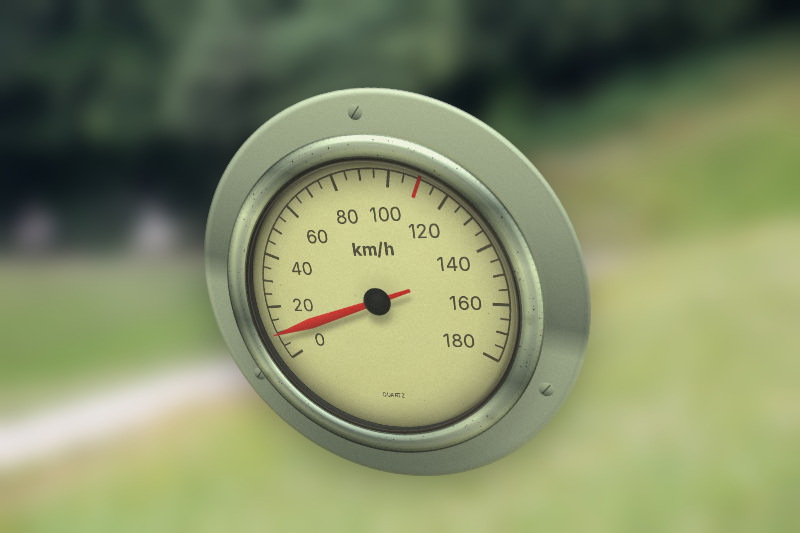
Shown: 10 (km/h)
